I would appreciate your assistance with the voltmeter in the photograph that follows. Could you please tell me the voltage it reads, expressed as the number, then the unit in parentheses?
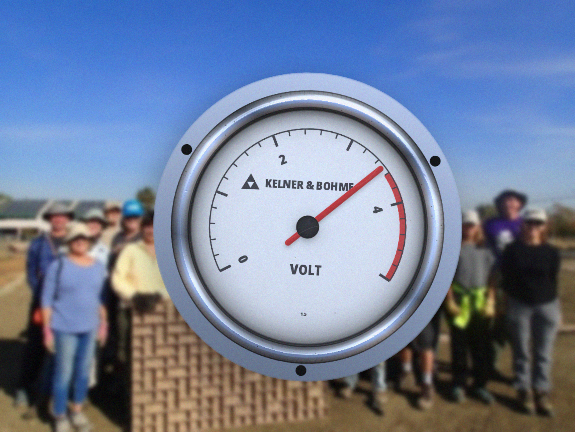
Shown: 3.5 (V)
